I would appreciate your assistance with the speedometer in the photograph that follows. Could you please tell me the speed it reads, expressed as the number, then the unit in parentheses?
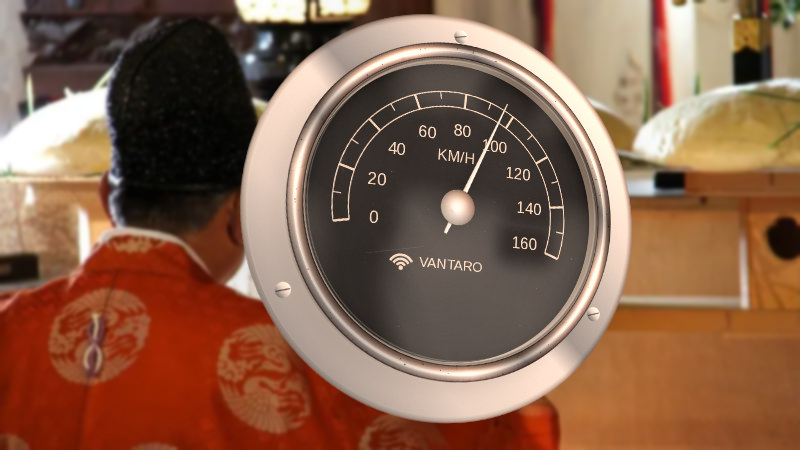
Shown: 95 (km/h)
